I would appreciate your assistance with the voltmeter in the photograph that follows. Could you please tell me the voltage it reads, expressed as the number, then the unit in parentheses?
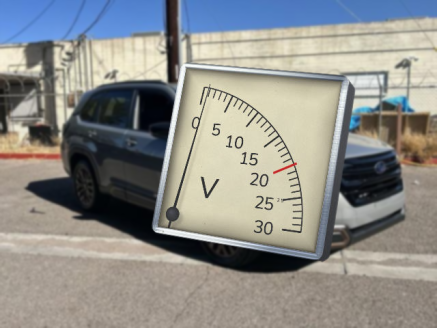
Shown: 1 (V)
